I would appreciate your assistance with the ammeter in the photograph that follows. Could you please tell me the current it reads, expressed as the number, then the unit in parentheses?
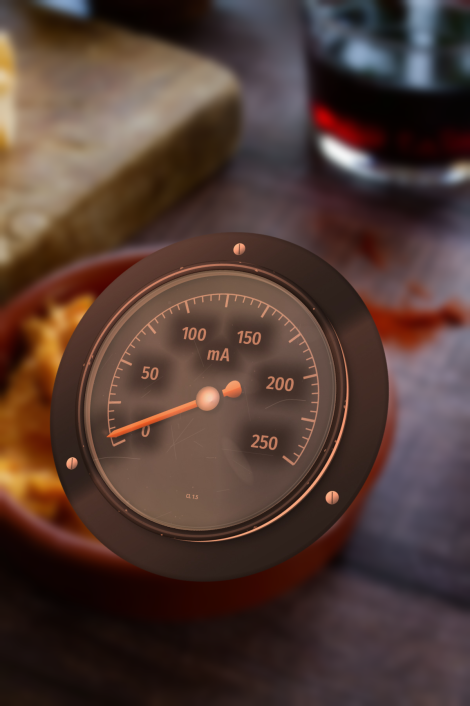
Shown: 5 (mA)
